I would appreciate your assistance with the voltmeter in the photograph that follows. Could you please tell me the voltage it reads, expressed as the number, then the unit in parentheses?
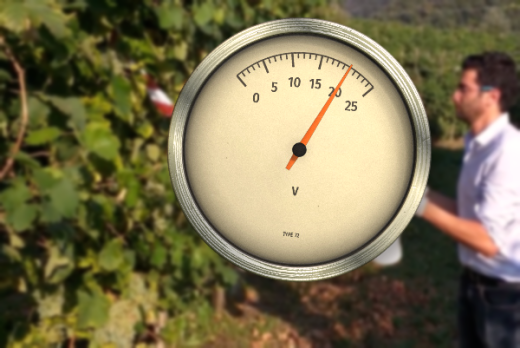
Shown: 20 (V)
